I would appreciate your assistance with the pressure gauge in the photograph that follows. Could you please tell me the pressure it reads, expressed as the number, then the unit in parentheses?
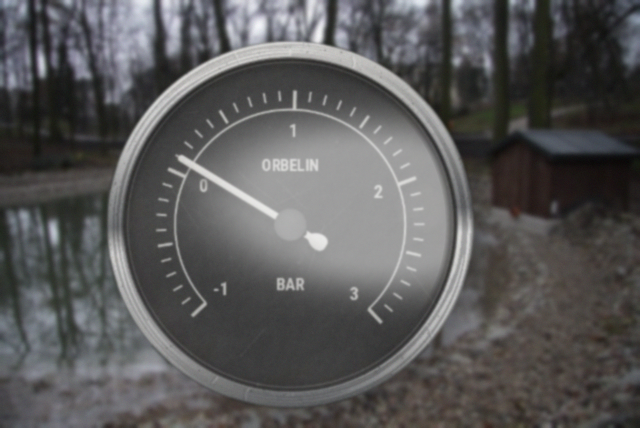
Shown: 0.1 (bar)
